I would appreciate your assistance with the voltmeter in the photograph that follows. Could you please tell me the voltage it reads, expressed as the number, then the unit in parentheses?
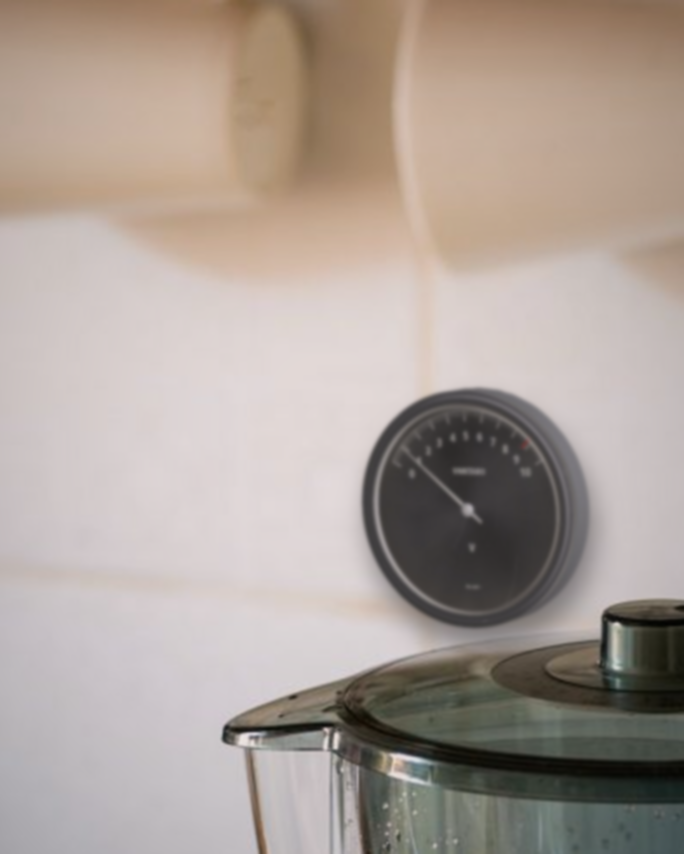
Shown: 1 (V)
